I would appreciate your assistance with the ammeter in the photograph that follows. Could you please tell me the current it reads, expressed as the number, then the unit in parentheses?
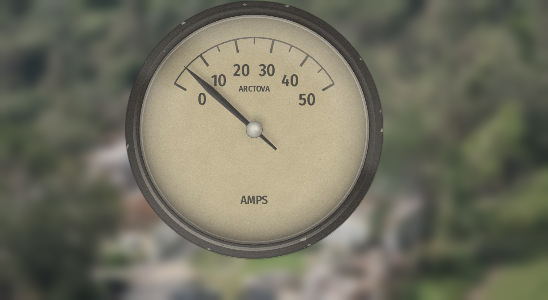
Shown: 5 (A)
